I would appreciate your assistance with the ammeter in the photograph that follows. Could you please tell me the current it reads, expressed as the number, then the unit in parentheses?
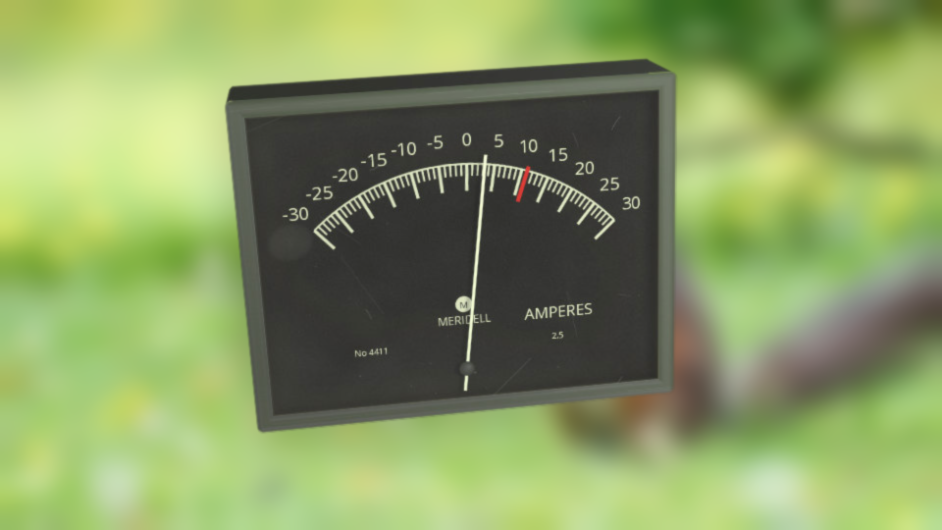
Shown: 3 (A)
